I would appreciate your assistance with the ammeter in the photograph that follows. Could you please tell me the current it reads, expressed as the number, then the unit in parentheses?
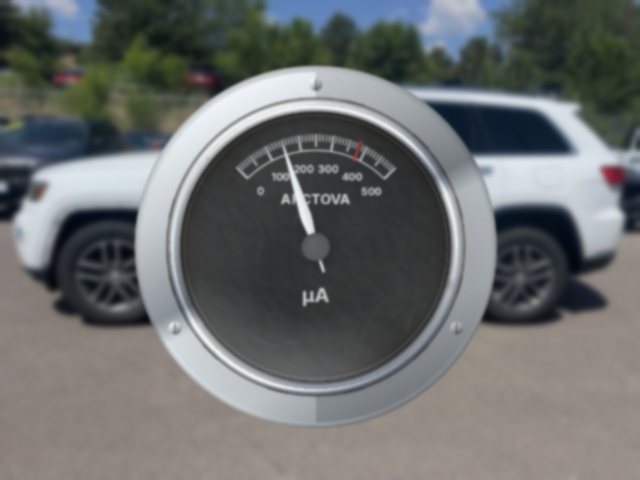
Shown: 150 (µA)
